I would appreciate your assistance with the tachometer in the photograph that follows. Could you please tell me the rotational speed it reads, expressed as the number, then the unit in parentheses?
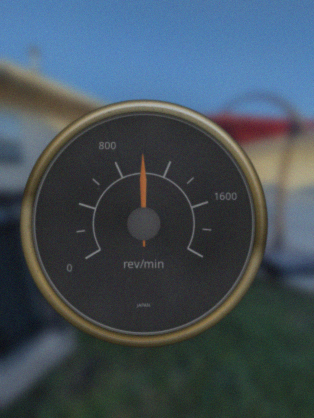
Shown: 1000 (rpm)
